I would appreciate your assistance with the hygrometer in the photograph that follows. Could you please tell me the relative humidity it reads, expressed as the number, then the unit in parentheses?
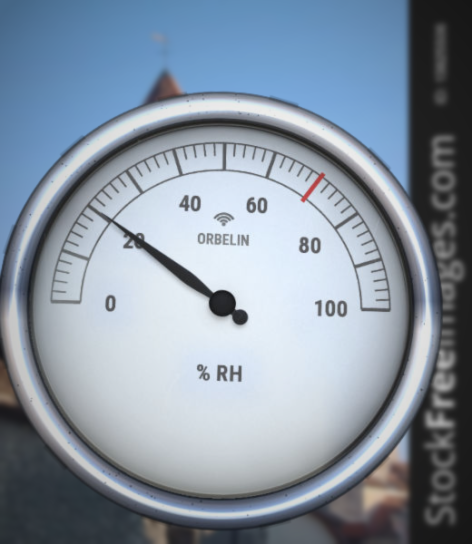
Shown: 20 (%)
